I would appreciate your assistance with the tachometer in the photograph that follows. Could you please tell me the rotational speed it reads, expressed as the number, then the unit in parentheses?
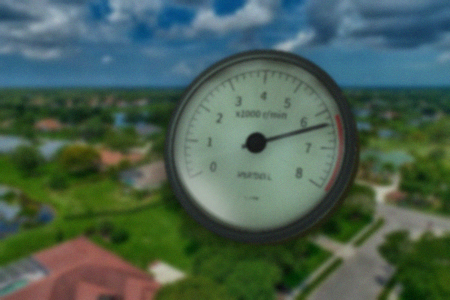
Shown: 6400 (rpm)
